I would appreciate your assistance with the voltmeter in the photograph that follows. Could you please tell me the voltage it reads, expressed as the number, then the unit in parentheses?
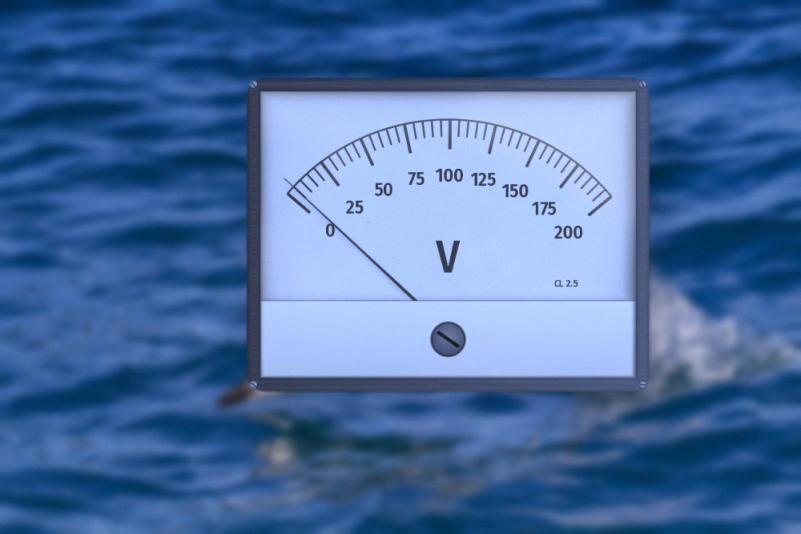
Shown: 5 (V)
